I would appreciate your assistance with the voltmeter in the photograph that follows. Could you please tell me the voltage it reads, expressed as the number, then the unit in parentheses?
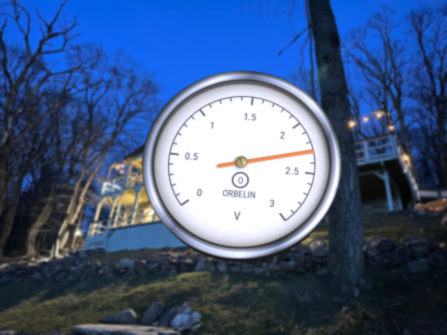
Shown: 2.3 (V)
